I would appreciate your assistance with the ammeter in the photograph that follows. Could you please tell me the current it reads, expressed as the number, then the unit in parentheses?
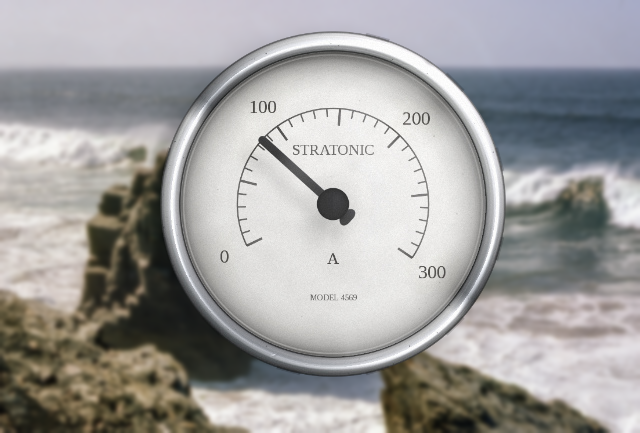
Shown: 85 (A)
